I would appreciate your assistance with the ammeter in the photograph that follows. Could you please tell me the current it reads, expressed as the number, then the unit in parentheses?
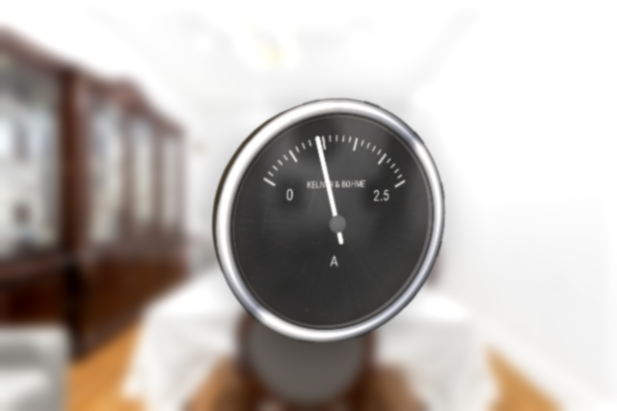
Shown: 0.9 (A)
